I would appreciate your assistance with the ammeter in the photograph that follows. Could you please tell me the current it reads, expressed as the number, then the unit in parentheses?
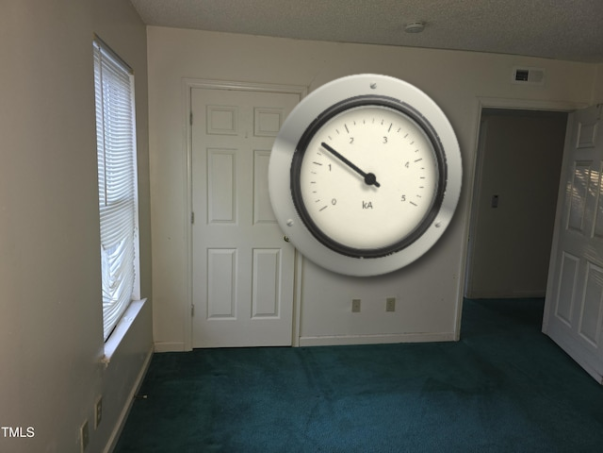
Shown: 1.4 (kA)
